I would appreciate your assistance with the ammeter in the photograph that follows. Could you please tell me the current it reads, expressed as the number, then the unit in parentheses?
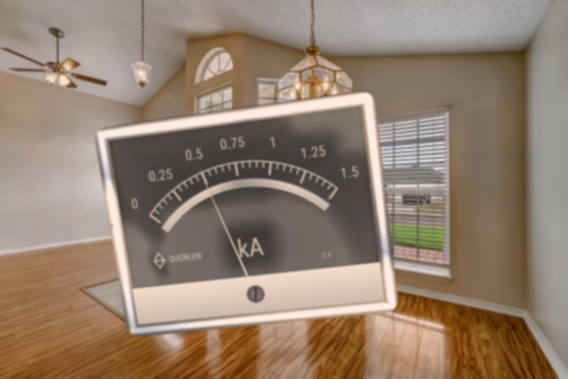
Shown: 0.5 (kA)
